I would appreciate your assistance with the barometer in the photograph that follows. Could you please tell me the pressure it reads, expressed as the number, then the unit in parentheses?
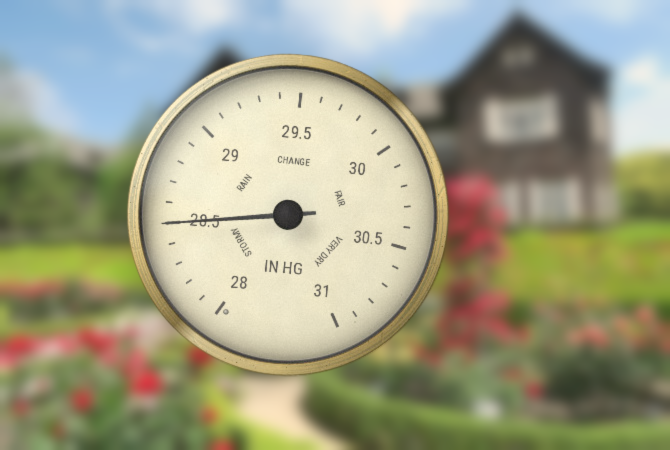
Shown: 28.5 (inHg)
